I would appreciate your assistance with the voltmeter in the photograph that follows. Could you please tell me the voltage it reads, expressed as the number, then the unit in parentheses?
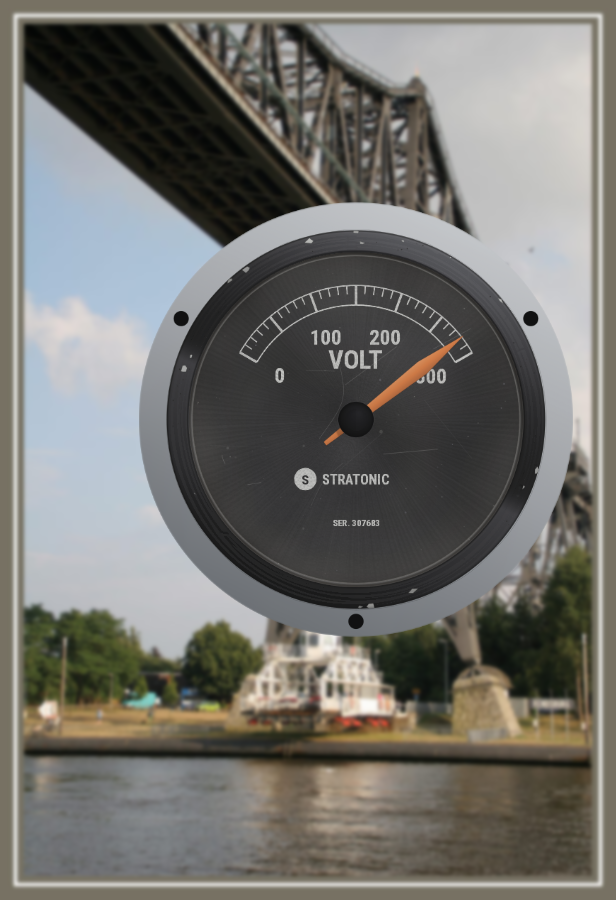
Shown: 280 (V)
